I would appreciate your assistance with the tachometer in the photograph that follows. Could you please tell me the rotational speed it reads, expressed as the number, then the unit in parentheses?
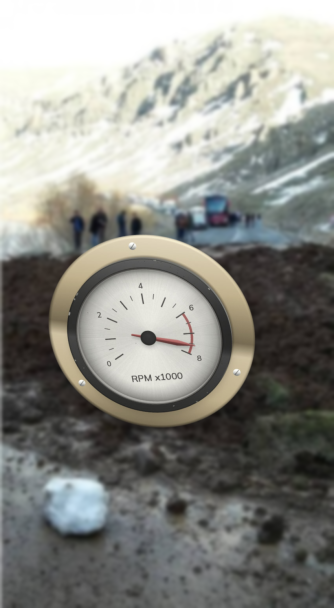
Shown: 7500 (rpm)
